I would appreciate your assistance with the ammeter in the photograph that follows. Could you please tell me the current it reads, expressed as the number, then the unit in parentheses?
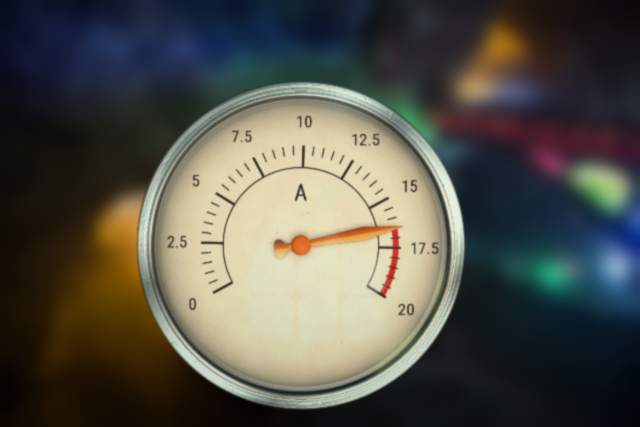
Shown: 16.5 (A)
